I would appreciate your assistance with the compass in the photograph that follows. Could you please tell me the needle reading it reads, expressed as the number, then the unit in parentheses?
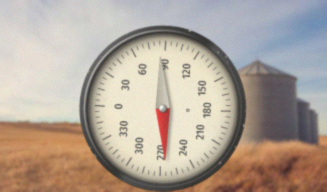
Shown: 265 (°)
